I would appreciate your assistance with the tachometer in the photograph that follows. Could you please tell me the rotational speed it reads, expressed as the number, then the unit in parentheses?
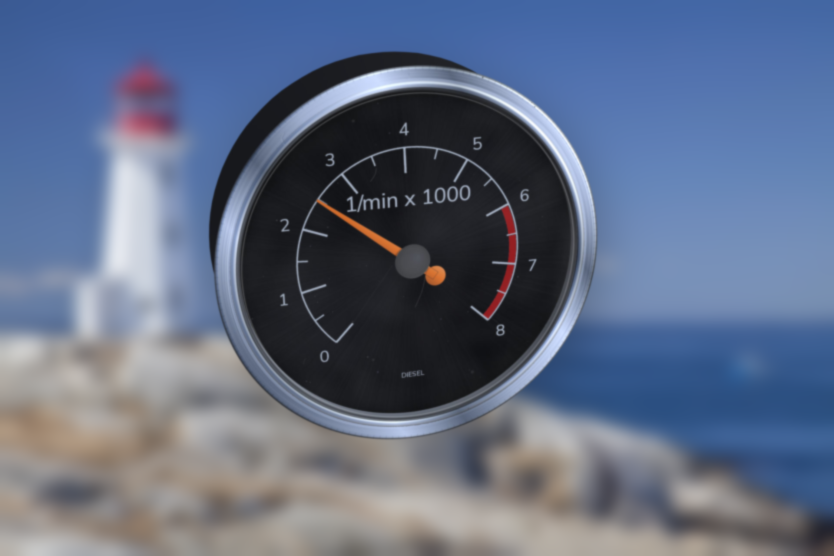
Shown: 2500 (rpm)
